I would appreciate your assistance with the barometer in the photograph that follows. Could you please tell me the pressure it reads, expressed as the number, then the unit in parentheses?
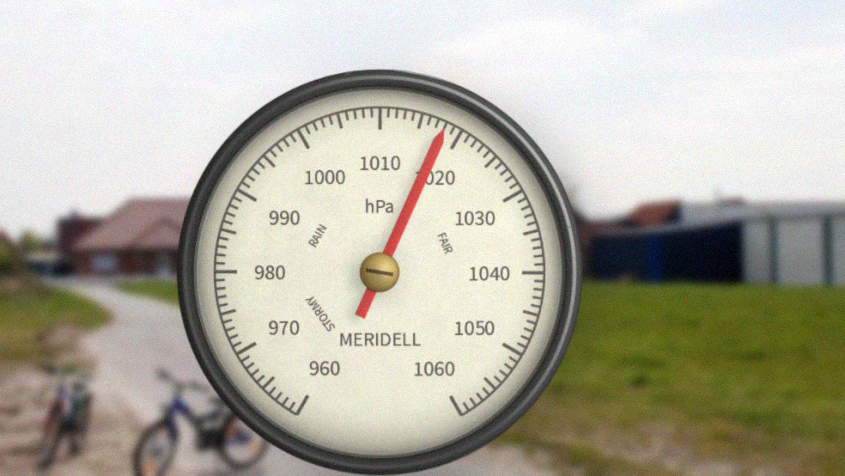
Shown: 1018 (hPa)
